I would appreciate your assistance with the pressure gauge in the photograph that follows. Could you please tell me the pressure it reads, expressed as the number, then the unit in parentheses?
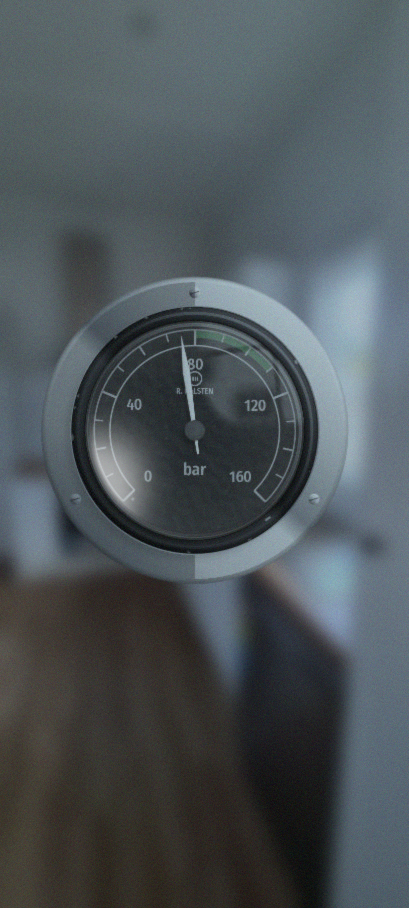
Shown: 75 (bar)
